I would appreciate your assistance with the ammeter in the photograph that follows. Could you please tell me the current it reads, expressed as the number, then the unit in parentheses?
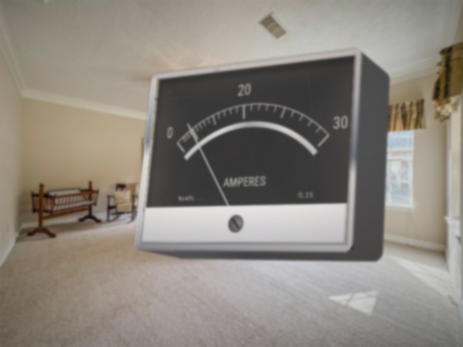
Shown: 10 (A)
